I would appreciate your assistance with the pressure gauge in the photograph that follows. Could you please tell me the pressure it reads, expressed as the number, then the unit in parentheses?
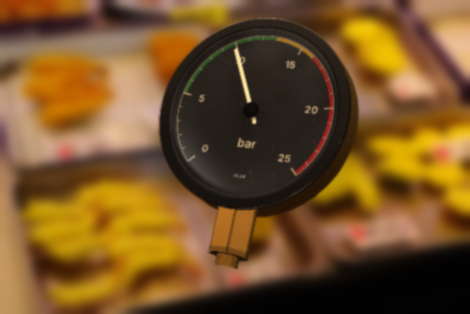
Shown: 10 (bar)
